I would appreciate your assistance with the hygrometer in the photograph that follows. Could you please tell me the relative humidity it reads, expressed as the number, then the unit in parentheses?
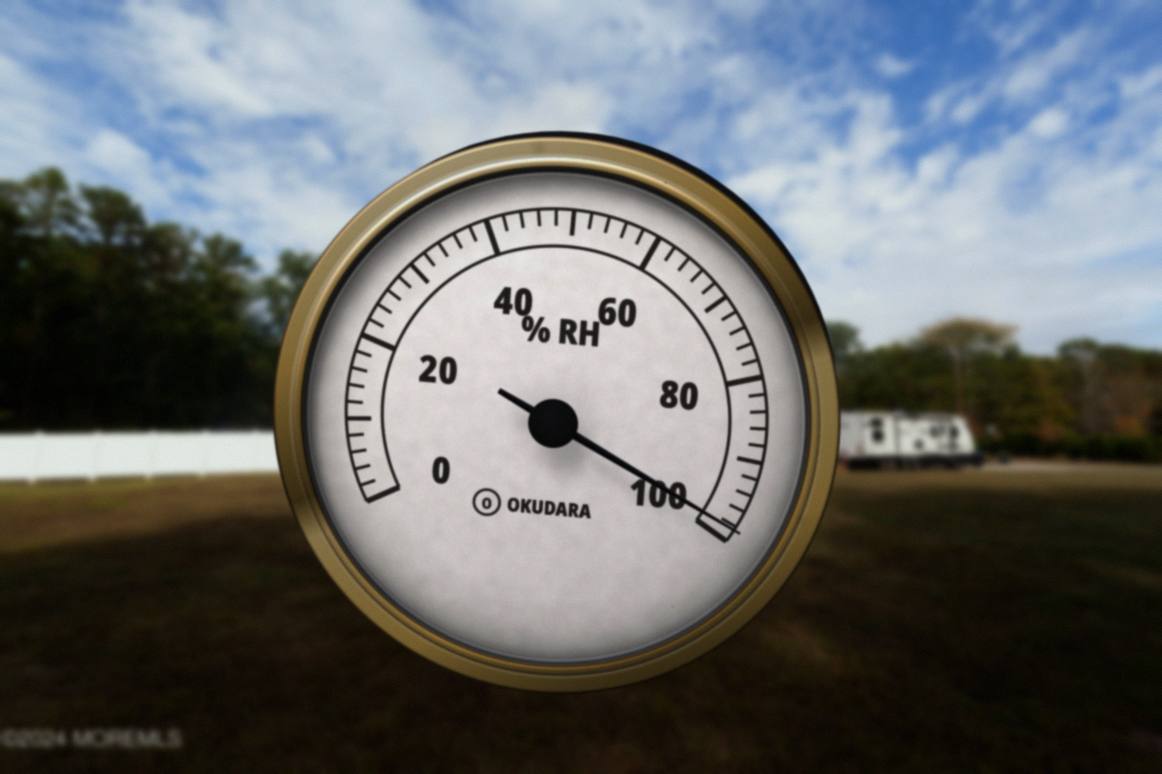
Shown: 98 (%)
